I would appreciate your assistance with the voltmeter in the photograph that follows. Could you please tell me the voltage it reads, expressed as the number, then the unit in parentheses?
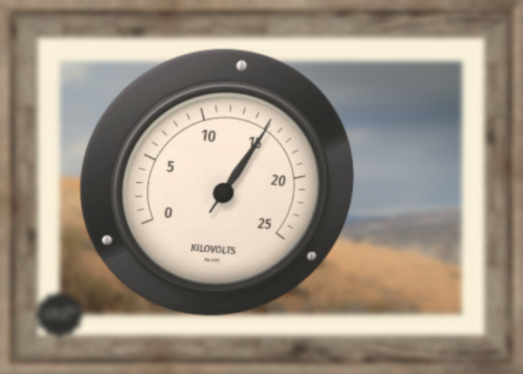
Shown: 15 (kV)
